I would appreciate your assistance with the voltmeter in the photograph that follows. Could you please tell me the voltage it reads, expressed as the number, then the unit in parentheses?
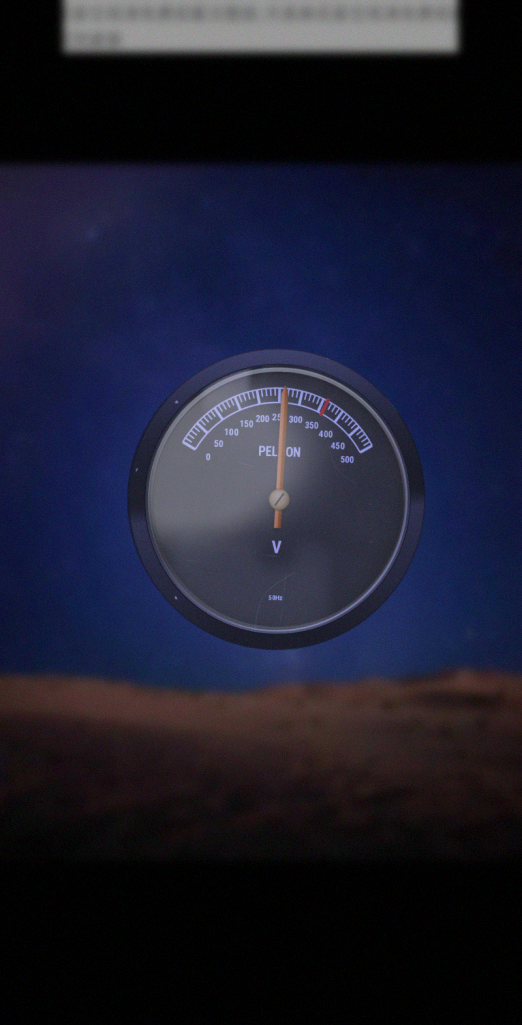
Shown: 260 (V)
